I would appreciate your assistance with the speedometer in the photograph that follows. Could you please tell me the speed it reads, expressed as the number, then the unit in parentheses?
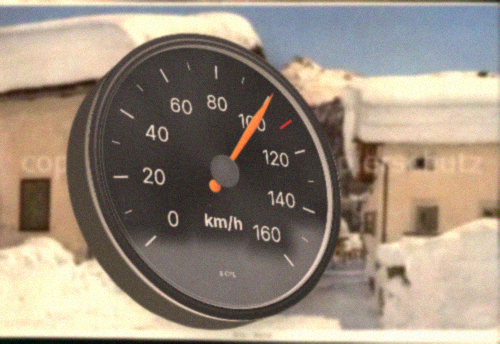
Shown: 100 (km/h)
